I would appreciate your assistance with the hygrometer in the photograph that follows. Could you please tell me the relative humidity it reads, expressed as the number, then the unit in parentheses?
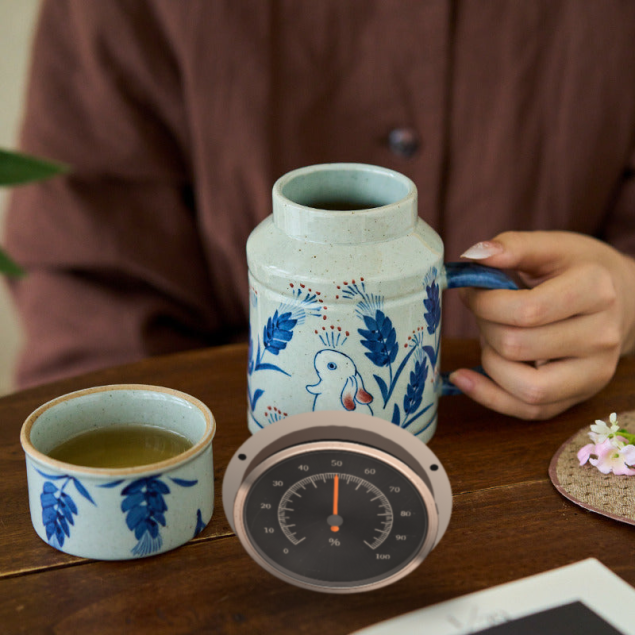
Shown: 50 (%)
